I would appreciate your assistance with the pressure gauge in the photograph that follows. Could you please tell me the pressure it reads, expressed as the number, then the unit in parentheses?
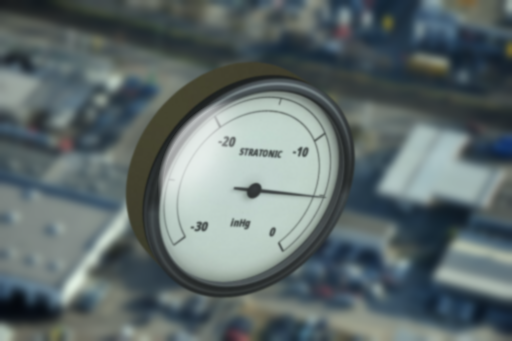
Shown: -5 (inHg)
